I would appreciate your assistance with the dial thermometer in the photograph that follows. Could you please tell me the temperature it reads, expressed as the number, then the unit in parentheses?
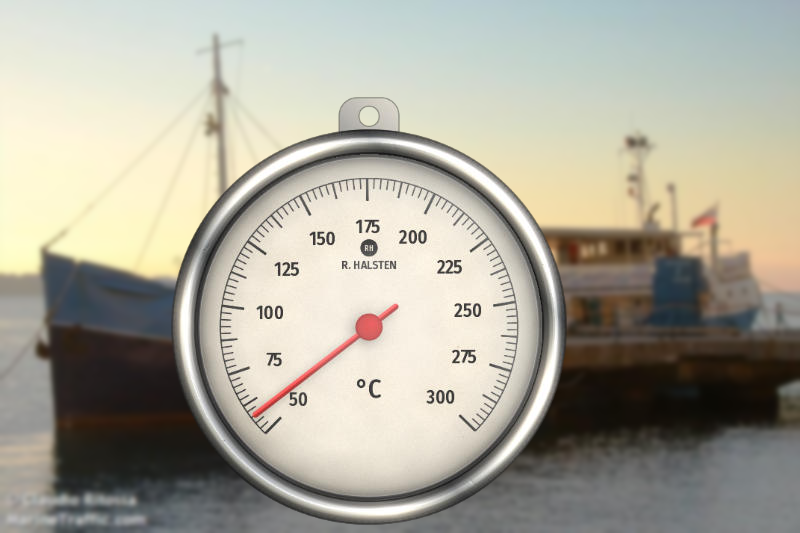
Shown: 57.5 (°C)
